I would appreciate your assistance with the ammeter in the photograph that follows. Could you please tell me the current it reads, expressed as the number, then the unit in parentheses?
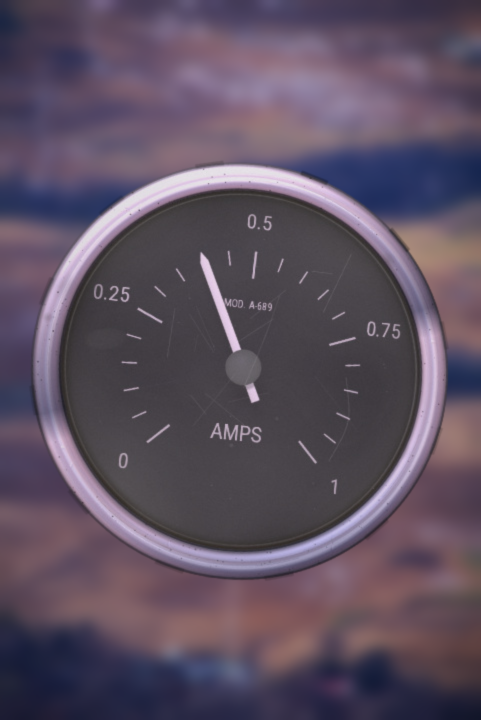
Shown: 0.4 (A)
